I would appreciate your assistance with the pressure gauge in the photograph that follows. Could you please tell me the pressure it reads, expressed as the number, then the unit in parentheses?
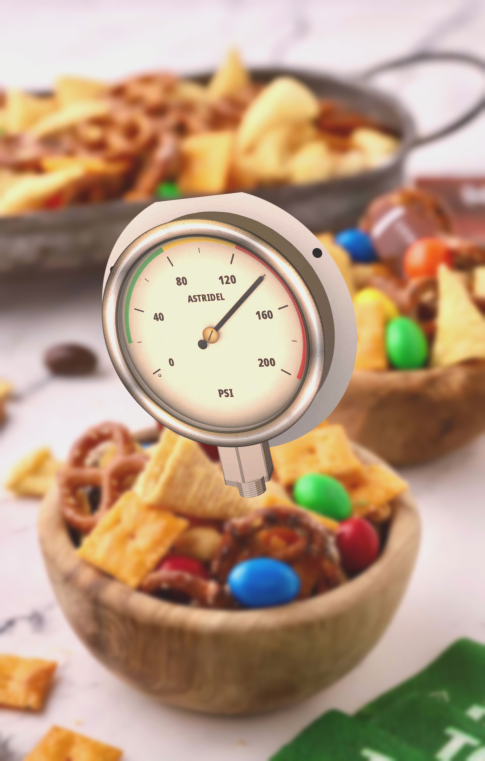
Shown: 140 (psi)
